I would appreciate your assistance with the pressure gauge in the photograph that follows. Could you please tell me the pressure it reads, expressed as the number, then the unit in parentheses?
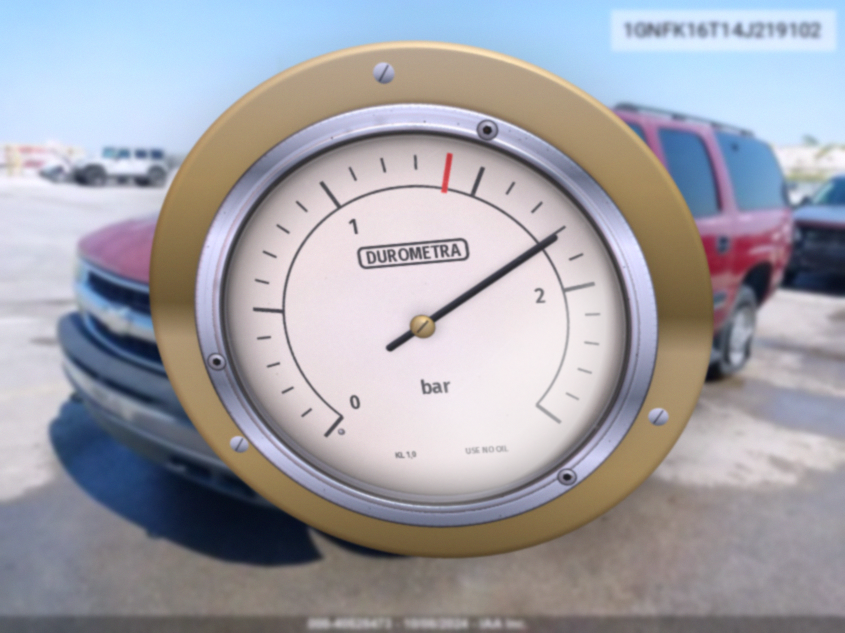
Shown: 1.8 (bar)
